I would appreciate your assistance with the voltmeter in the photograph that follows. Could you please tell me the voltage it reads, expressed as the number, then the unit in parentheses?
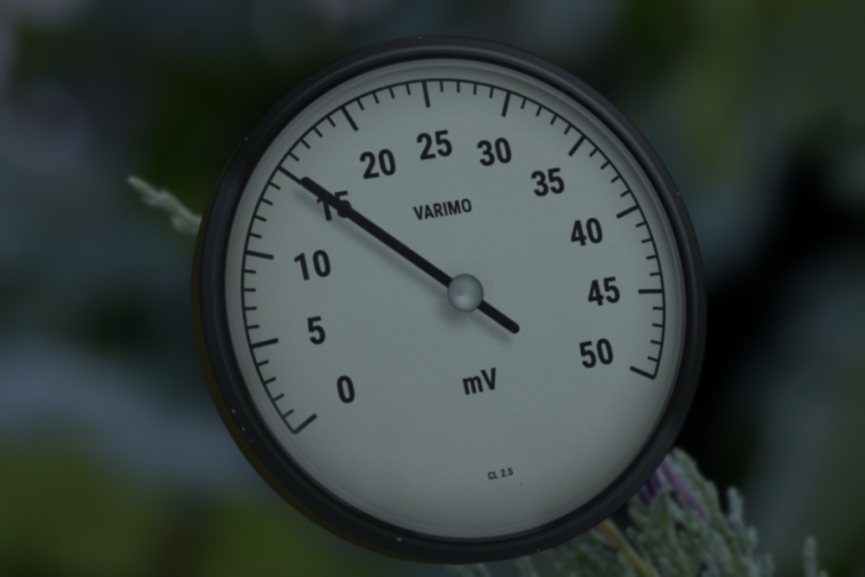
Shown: 15 (mV)
